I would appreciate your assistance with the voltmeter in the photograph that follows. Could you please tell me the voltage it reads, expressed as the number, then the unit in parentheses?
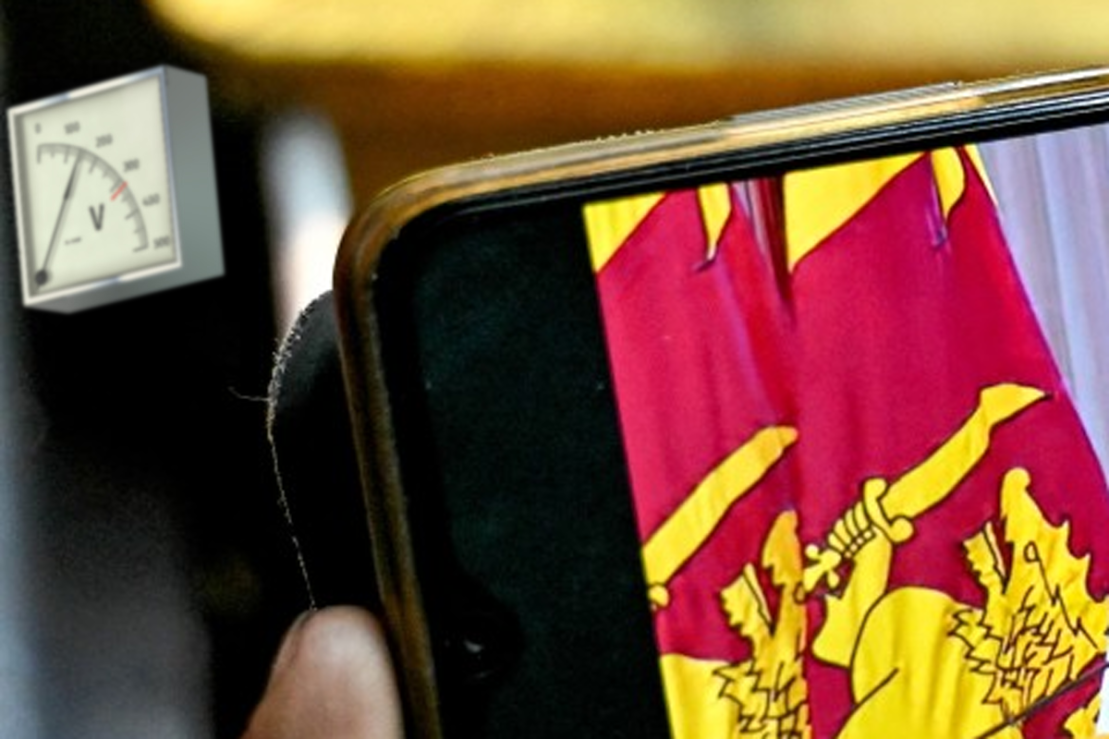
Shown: 150 (V)
